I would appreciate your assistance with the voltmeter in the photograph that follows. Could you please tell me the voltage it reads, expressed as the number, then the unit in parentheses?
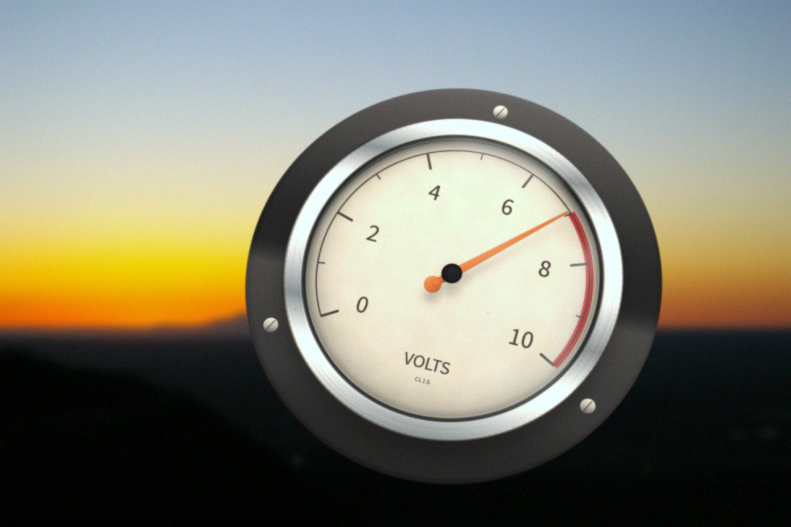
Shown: 7 (V)
